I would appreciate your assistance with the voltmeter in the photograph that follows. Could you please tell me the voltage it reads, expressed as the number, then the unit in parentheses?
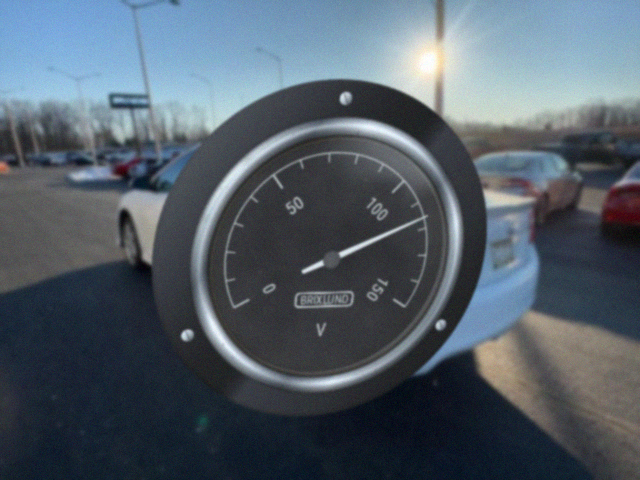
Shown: 115 (V)
